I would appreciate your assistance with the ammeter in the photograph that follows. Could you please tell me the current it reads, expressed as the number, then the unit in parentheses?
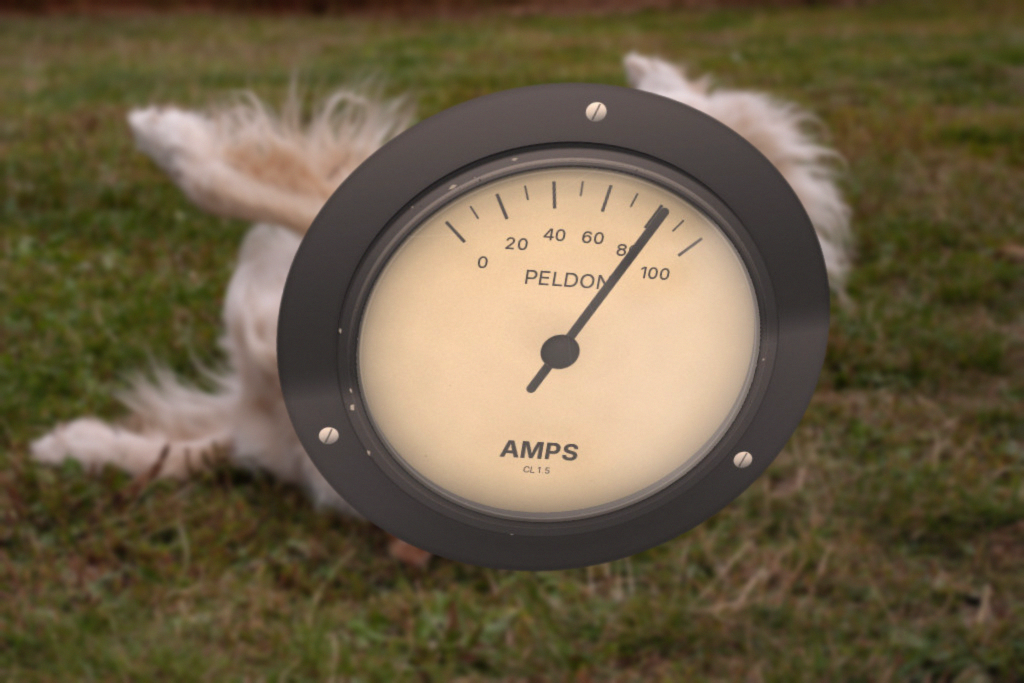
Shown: 80 (A)
